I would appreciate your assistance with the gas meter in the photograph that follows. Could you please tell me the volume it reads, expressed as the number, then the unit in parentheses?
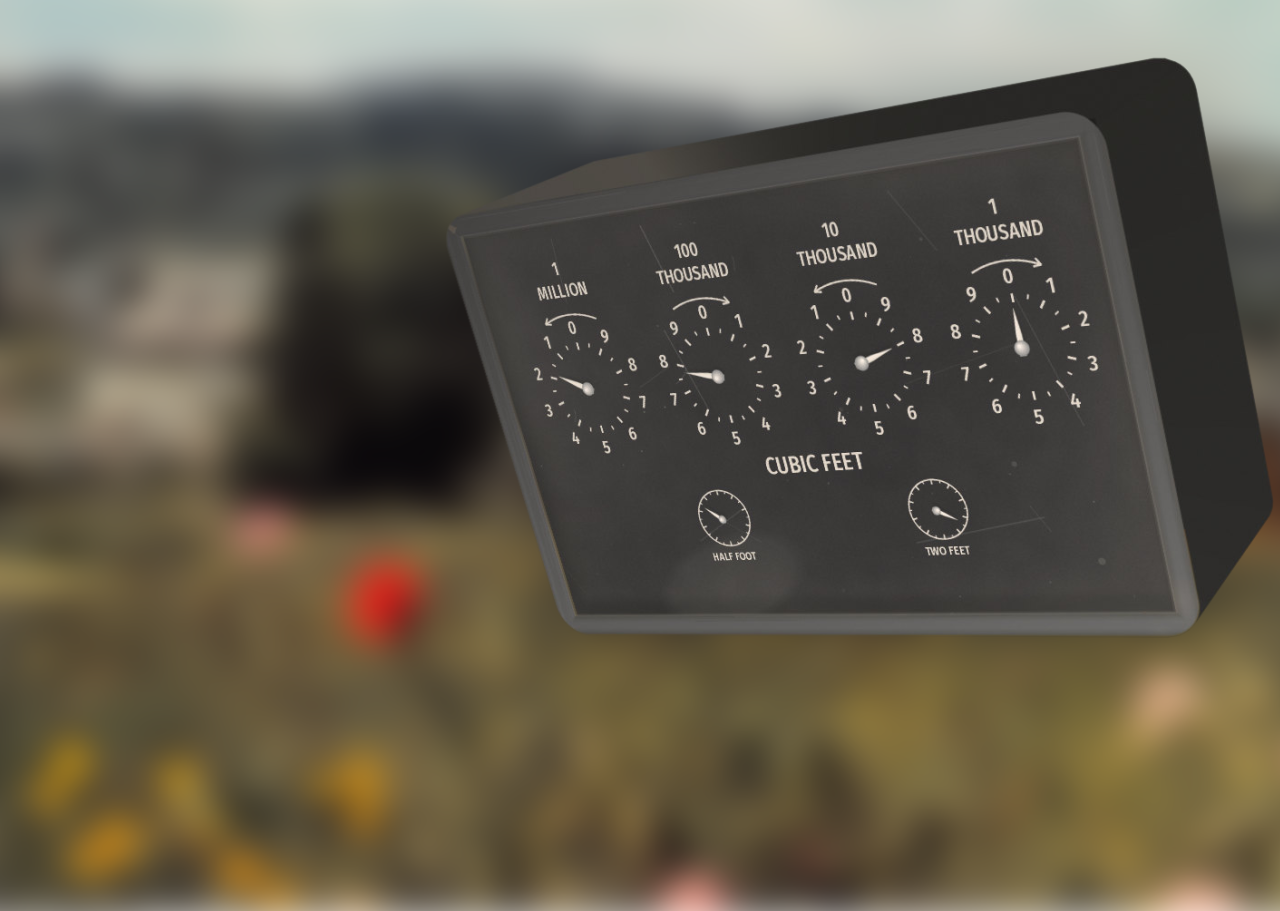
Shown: 178000 (ft³)
